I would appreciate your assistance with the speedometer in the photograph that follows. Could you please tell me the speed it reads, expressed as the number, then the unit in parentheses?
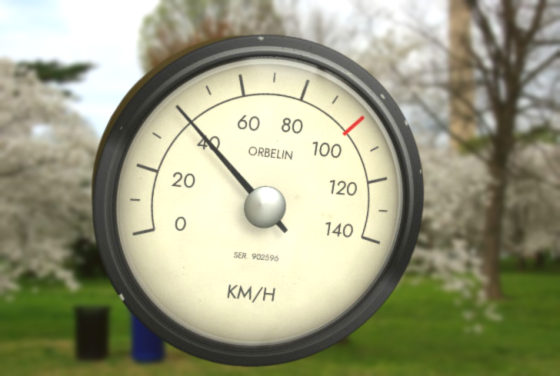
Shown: 40 (km/h)
